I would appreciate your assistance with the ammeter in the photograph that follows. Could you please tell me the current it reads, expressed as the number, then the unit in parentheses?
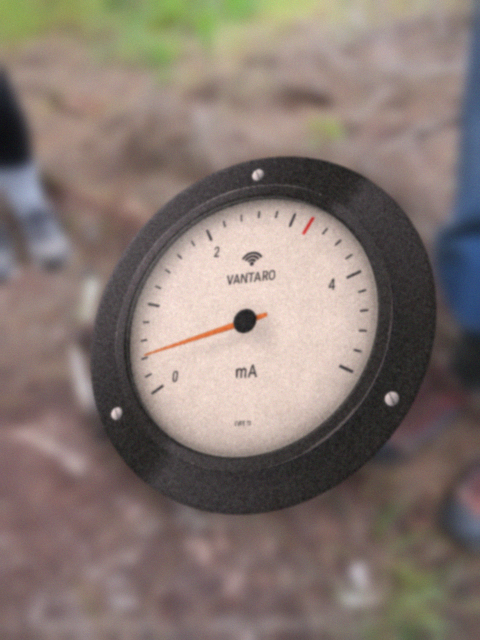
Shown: 0.4 (mA)
